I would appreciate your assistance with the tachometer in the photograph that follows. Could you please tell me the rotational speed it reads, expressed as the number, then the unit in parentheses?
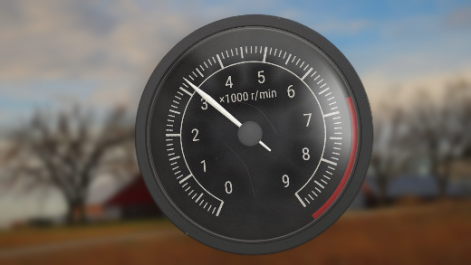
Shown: 3200 (rpm)
